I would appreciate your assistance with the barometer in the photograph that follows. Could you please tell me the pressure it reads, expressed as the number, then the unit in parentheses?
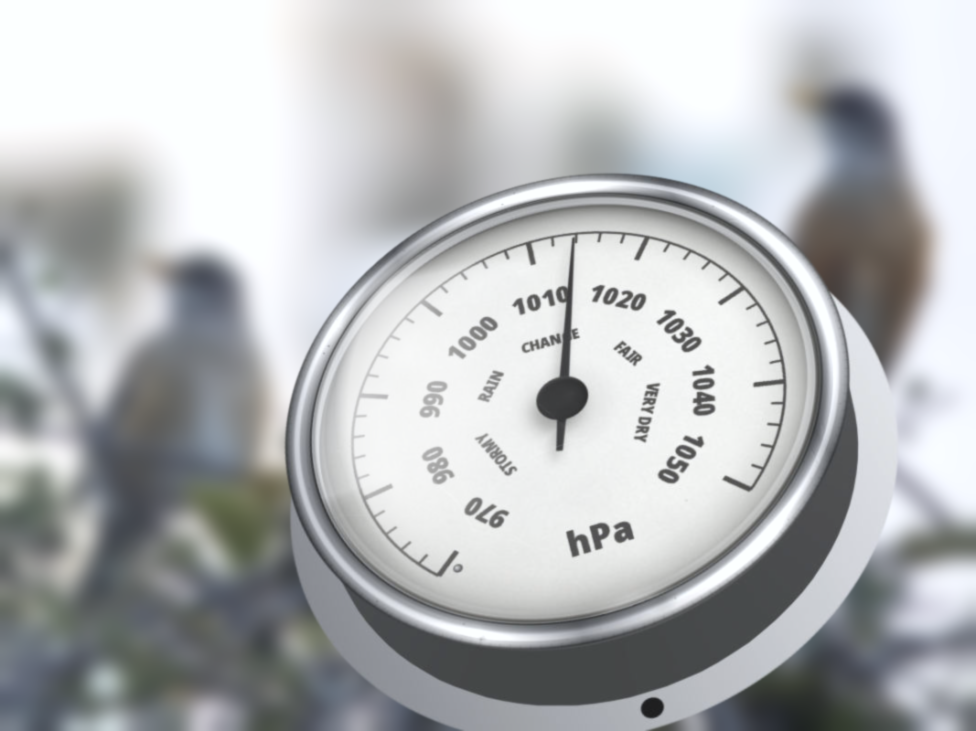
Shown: 1014 (hPa)
